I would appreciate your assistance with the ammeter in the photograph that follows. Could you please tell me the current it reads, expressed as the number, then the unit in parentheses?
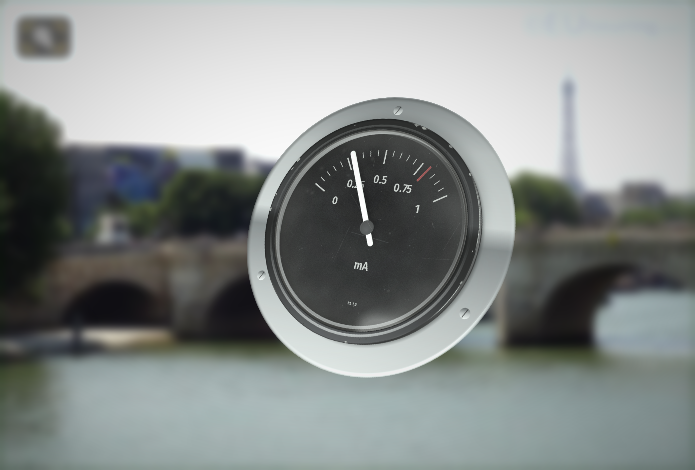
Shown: 0.3 (mA)
